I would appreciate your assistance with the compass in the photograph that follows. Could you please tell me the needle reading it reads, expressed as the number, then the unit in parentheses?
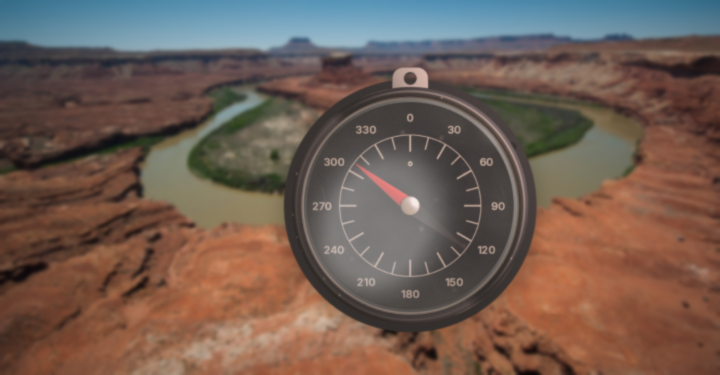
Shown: 307.5 (°)
